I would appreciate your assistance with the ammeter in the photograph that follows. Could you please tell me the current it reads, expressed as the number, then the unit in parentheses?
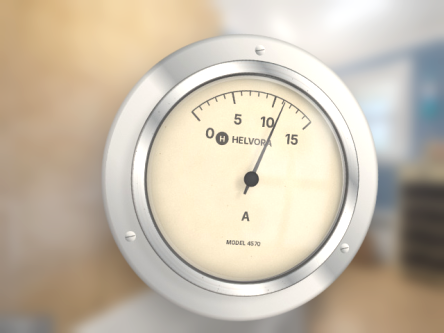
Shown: 11 (A)
